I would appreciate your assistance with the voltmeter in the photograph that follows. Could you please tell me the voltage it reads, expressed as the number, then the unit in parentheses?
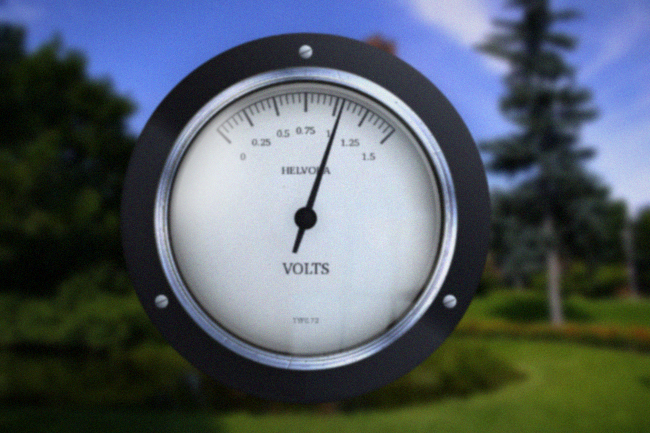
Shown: 1.05 (V)
